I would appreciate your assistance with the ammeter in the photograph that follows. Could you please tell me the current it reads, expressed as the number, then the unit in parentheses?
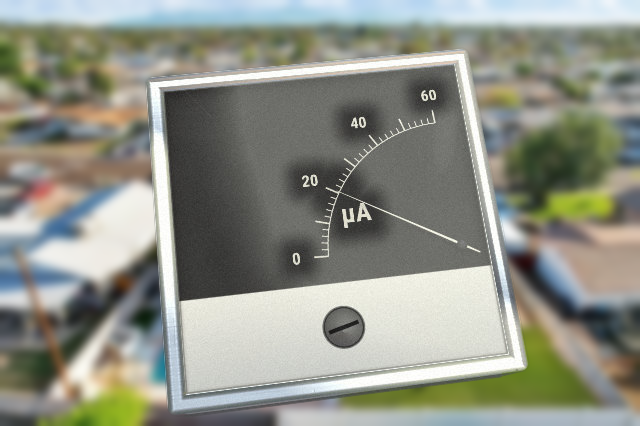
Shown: 20 (µA)
